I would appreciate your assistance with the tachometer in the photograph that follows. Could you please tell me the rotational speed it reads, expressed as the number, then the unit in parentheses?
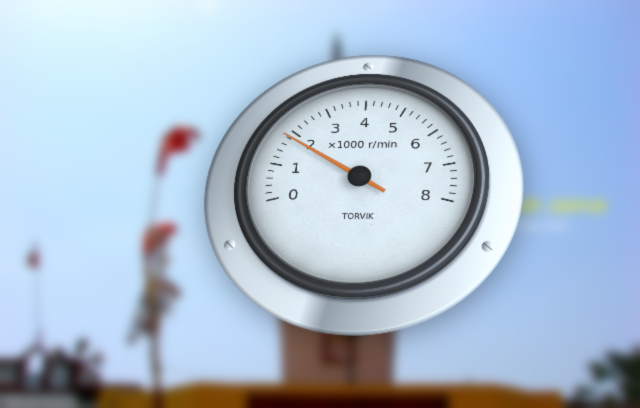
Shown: 1800 (rpm)
